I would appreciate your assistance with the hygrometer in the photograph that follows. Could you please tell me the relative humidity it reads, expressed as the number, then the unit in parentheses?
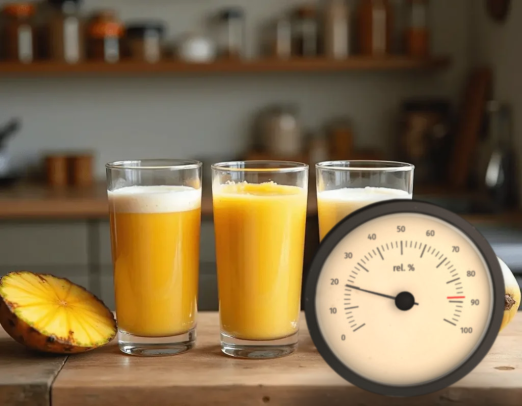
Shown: 20 (%)
